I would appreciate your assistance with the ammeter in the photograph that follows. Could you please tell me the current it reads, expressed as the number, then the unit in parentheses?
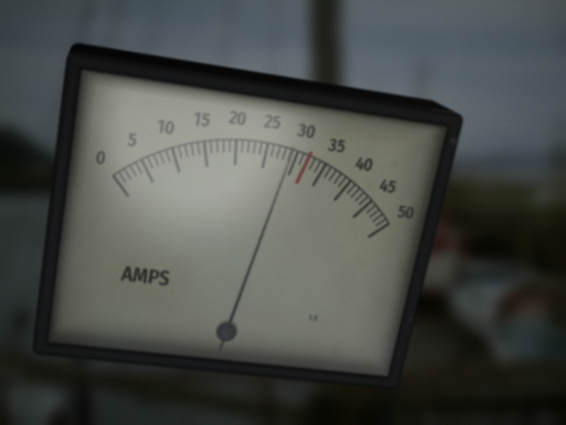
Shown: 29 (A)
